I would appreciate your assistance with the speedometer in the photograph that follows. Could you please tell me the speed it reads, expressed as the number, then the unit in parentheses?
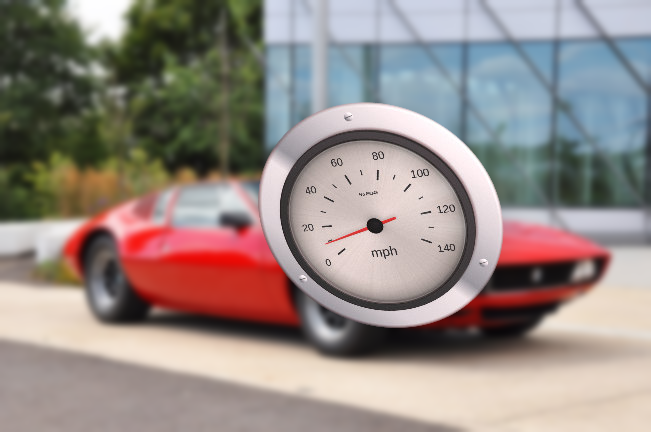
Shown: 10 (mph)
